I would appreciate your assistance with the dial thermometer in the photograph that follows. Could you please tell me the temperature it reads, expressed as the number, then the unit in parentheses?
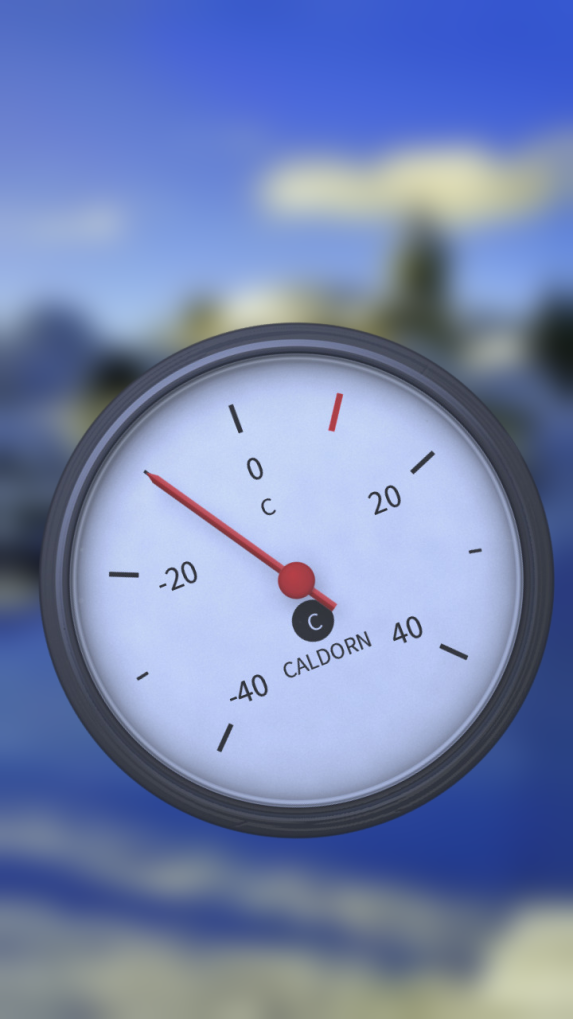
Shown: -10 (°C)
